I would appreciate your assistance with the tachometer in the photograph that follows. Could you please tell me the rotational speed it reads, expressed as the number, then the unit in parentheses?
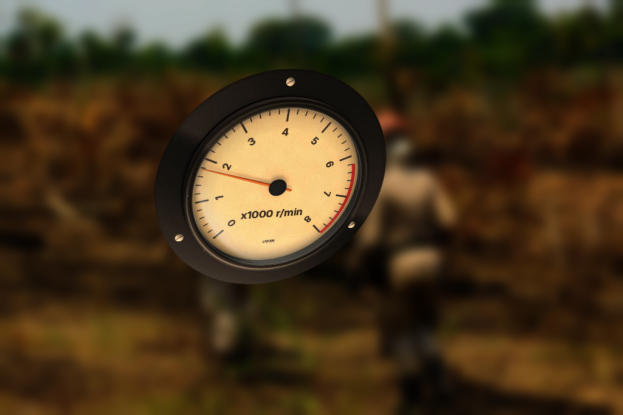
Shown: 1800 (rpm)
